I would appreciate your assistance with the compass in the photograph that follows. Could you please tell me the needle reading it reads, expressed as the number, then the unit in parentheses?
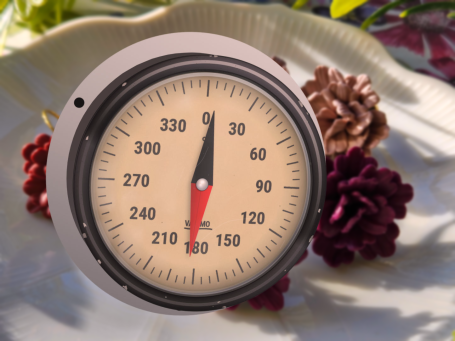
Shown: 185 (°)
